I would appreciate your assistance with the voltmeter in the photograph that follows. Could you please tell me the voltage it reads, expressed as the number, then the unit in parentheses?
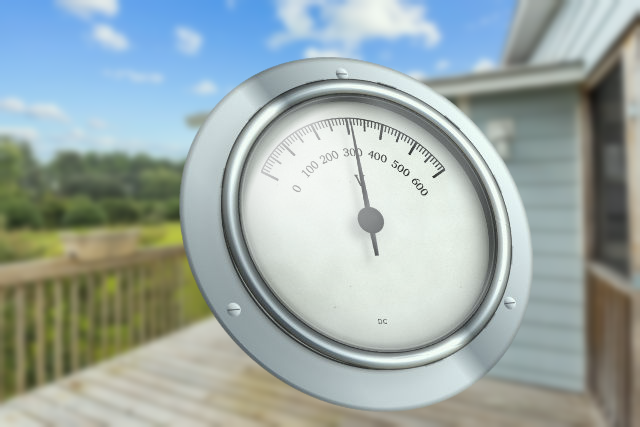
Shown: 300 (V)
